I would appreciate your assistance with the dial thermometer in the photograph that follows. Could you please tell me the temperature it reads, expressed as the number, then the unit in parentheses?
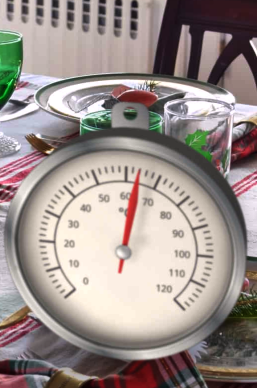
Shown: 64 (°C)
